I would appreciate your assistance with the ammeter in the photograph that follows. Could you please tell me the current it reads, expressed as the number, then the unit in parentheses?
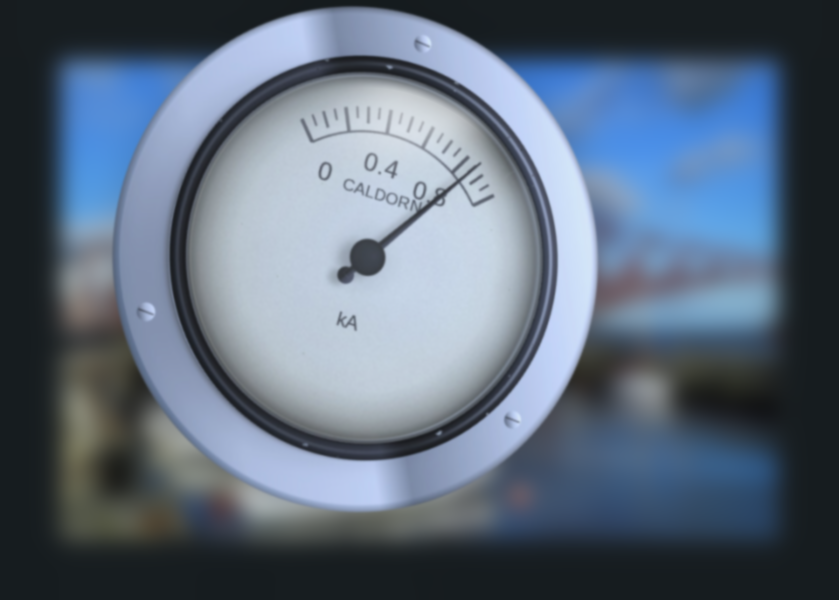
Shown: 0.85 (kA)
